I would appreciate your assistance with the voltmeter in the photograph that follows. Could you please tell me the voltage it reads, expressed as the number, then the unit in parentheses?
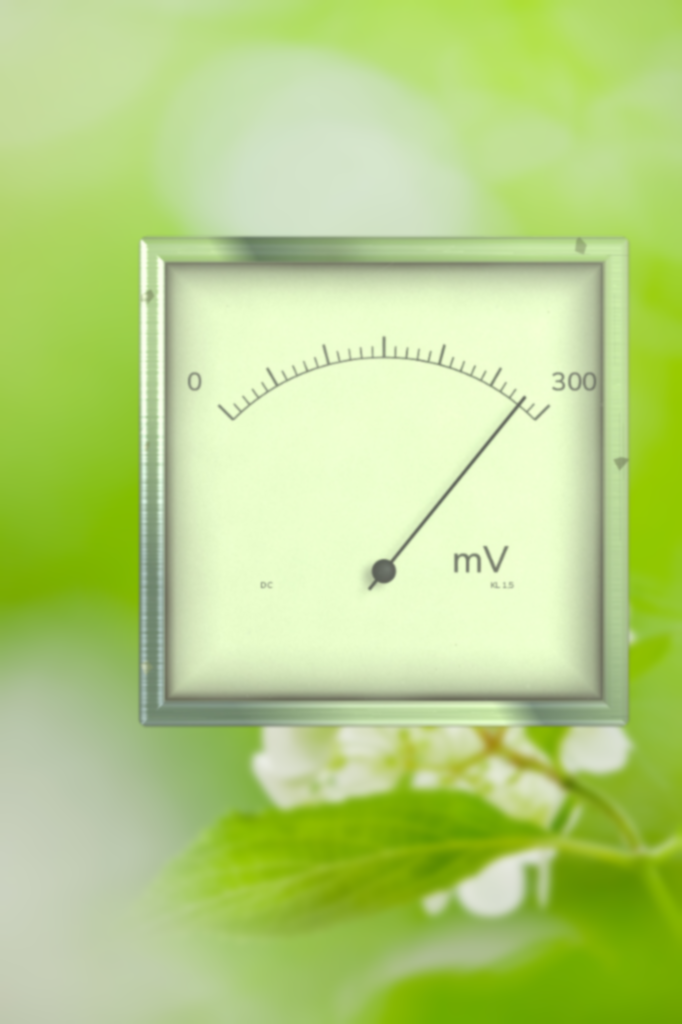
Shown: 280 (mV)
